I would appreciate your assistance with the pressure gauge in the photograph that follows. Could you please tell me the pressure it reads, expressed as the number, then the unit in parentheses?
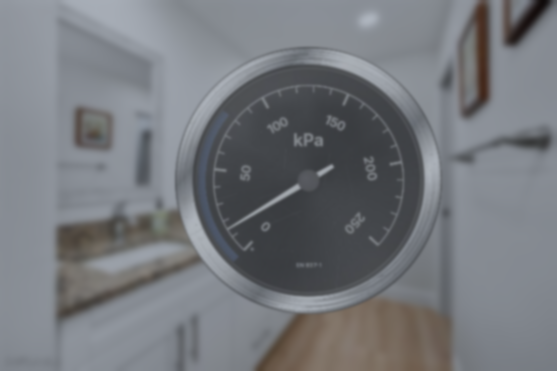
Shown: 15 (kPa)
